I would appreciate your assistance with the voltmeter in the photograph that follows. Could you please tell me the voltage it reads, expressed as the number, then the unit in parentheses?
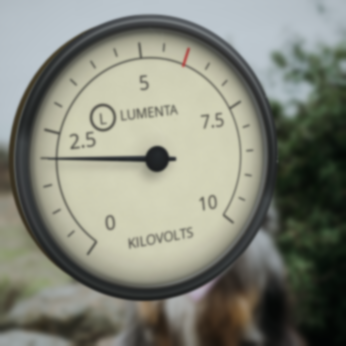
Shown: 2 (kV)
